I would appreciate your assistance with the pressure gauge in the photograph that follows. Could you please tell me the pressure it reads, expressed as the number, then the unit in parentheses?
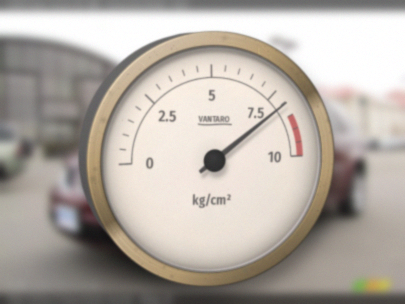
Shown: 8 (kg/cm²)
